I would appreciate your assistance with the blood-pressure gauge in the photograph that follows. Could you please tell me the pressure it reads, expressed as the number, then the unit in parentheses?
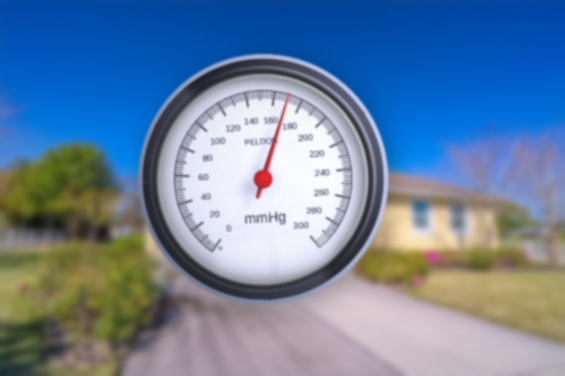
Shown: 170 (mmHg)
